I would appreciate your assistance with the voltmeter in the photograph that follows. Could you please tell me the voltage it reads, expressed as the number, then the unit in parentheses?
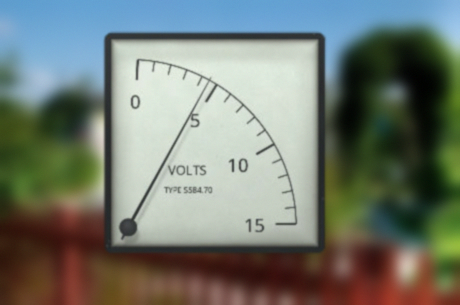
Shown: 4.5 (V)
